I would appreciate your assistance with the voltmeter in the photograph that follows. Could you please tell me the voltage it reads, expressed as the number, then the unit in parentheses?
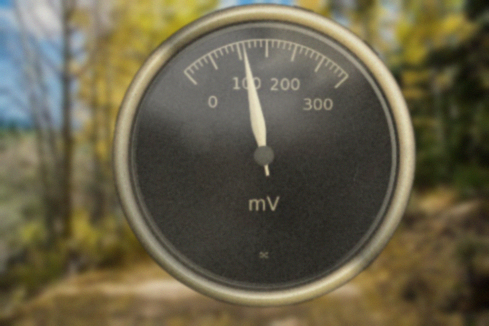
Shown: 110 (mV)
